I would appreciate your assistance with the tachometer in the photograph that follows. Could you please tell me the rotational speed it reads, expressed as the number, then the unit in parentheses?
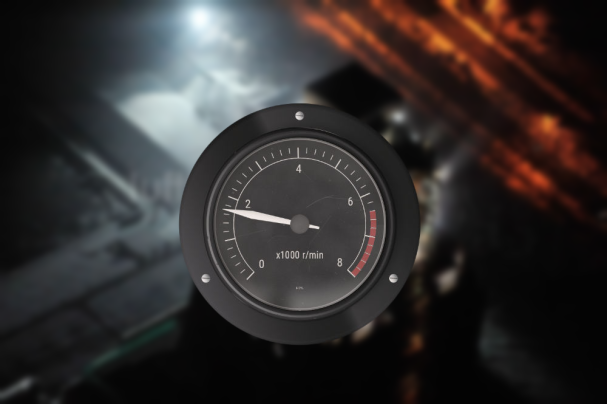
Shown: 1700 (rpm)
